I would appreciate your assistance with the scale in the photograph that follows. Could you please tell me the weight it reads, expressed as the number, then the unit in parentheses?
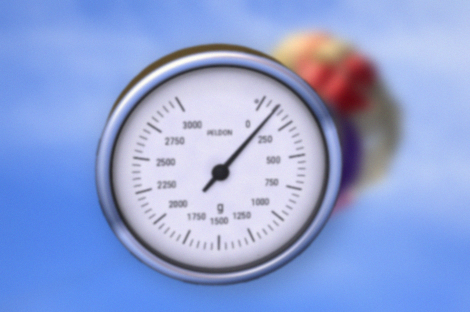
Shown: 100 (g)
